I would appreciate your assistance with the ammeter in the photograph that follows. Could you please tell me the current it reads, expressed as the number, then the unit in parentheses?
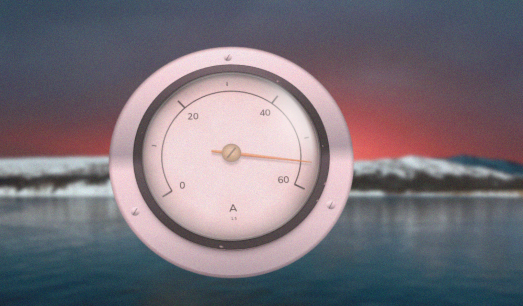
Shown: 55 (A)
